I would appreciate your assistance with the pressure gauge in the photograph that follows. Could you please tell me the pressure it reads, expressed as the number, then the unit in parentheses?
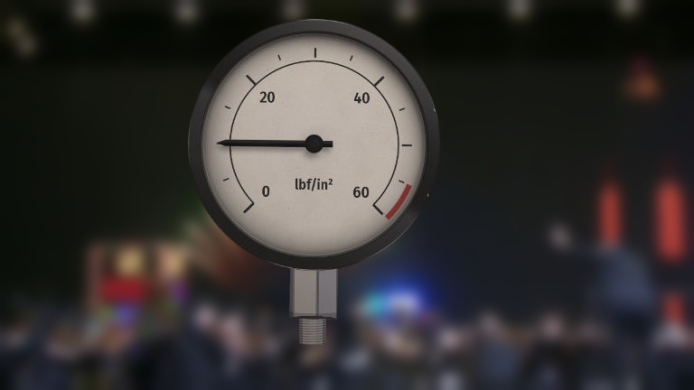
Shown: 10 (psi)
